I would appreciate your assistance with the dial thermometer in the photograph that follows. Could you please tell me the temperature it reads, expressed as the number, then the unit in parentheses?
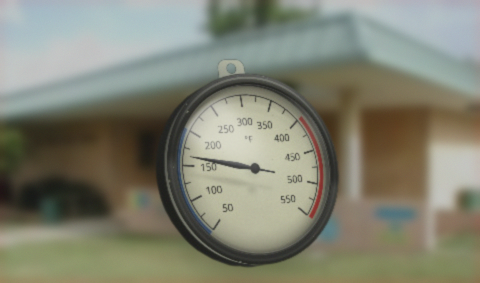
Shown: 162.5 (°F)
